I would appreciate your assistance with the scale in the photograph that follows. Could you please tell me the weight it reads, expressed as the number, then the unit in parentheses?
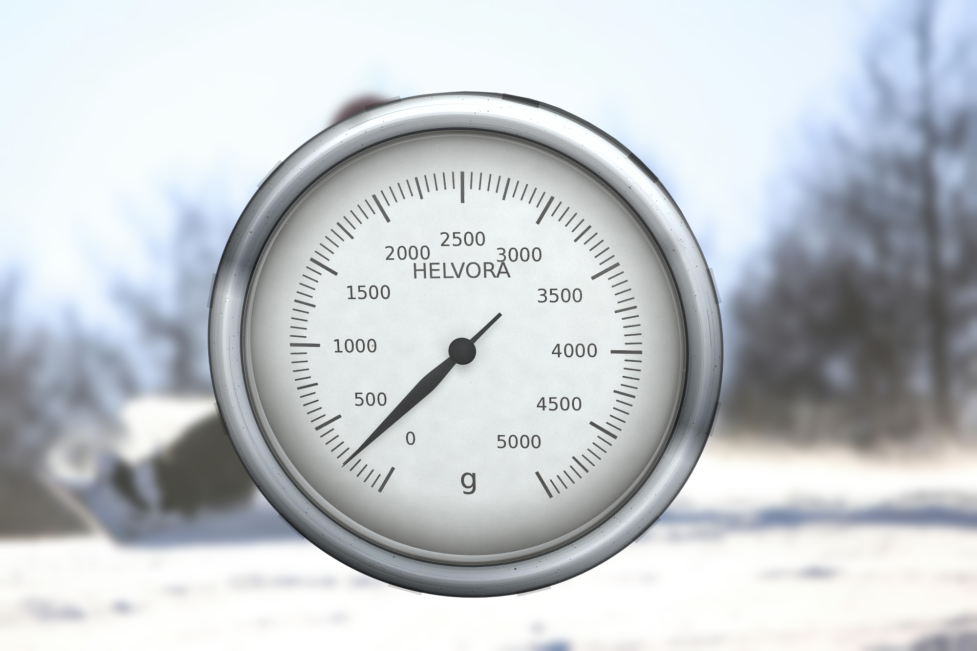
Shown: 250 (g)
